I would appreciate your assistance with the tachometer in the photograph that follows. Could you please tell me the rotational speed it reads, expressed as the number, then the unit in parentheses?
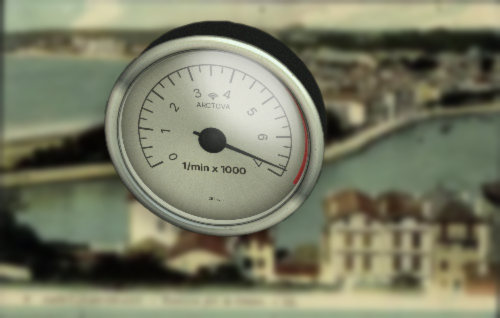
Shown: 6750 (rpm)
